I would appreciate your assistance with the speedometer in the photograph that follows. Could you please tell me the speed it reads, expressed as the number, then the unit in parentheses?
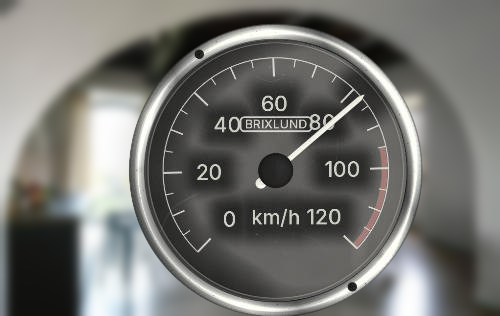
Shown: 82.5 (km/h)
